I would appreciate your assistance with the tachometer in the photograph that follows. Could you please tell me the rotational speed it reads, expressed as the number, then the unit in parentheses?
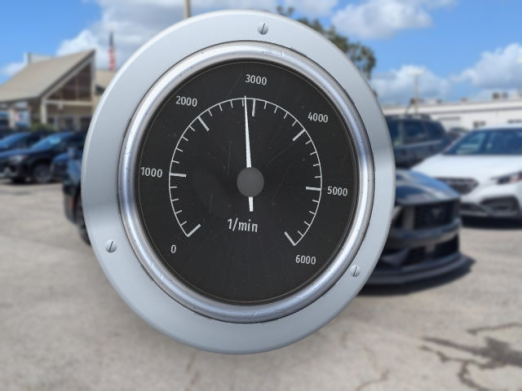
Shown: 2800 (rpm)
